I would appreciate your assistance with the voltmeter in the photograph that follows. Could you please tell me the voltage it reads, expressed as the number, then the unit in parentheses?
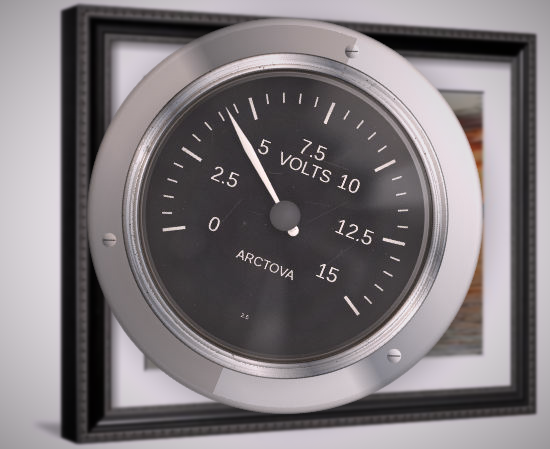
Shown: 4.25 (V)
